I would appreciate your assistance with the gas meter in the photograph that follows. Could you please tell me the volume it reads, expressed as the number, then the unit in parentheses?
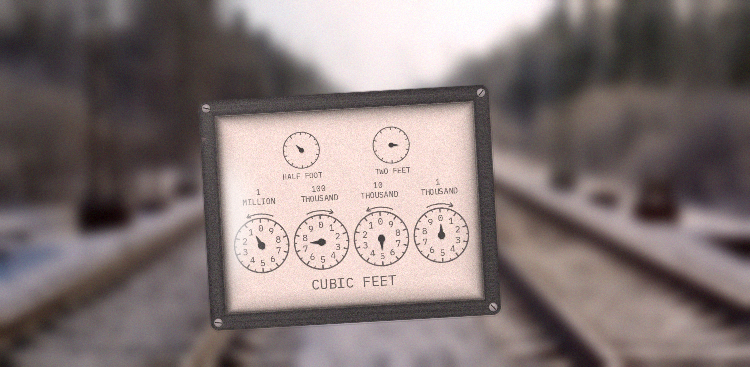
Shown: 75000 (ft³)
